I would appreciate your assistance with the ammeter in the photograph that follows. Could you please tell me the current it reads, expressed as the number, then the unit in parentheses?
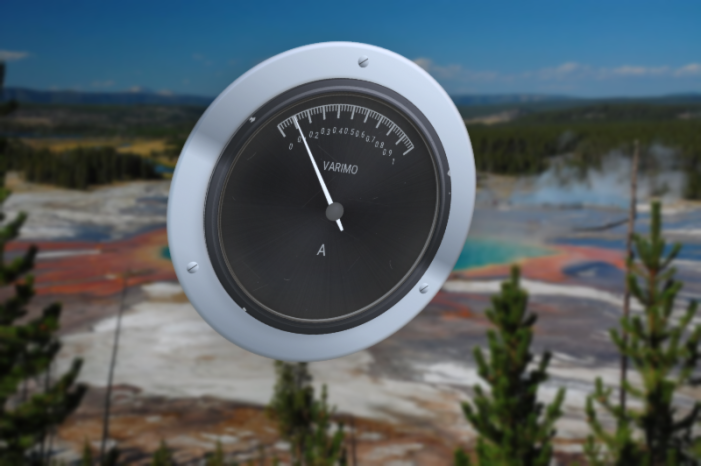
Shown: 0.1 (A)
